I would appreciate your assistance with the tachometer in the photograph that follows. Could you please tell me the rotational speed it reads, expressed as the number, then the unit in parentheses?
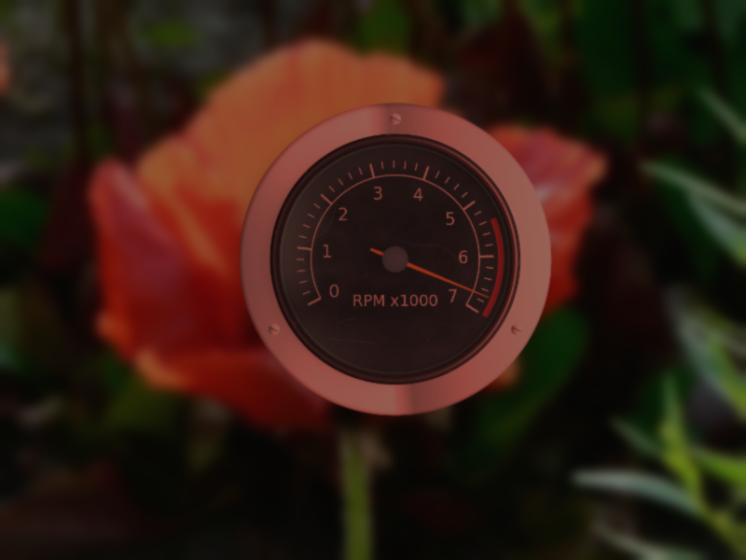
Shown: 6700 (rpm)
